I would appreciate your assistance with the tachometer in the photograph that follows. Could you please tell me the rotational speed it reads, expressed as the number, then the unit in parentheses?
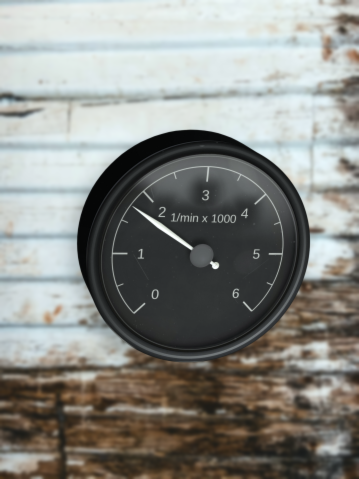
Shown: 1750 (rpm)
